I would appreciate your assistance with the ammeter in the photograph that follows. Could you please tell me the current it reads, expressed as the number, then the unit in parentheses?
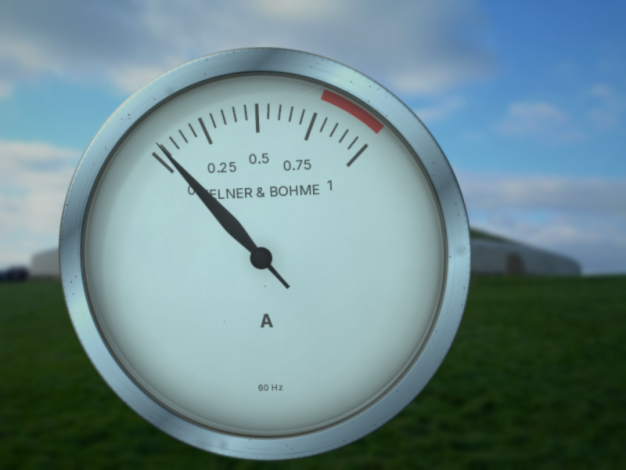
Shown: 0.05 (A)
